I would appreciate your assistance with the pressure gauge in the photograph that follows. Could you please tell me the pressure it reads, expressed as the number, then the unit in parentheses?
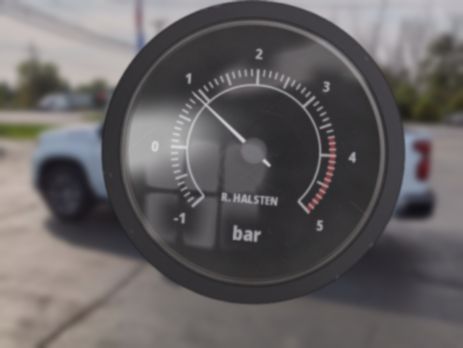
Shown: 0.9 (bar)
